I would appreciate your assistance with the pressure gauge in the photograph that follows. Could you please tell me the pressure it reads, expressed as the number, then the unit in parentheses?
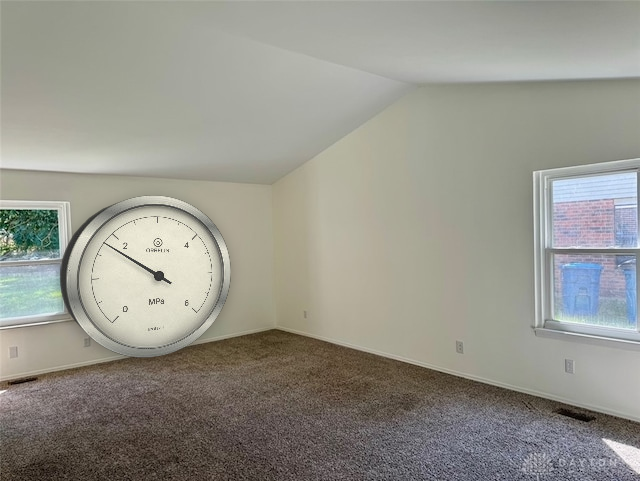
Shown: 1.75 (MPa)
